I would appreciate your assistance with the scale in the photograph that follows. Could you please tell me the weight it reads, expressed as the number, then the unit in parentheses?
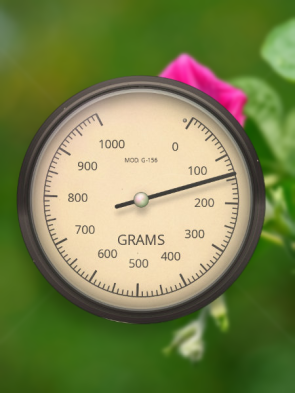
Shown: 140 (g)
